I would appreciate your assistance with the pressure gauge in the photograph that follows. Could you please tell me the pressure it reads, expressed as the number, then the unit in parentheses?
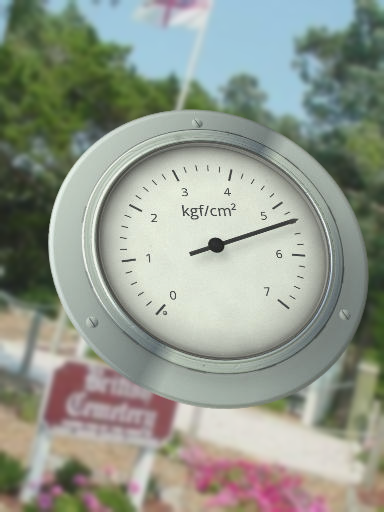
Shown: 5.4 (kg/cm²)
